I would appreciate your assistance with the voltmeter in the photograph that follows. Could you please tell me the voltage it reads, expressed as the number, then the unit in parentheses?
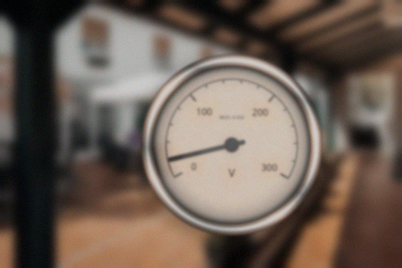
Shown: 20 (V)
